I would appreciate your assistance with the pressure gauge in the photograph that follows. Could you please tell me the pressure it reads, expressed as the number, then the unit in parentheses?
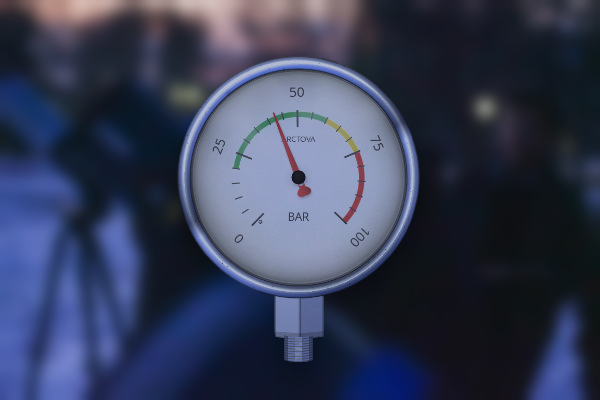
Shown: 42.5 (bar)
